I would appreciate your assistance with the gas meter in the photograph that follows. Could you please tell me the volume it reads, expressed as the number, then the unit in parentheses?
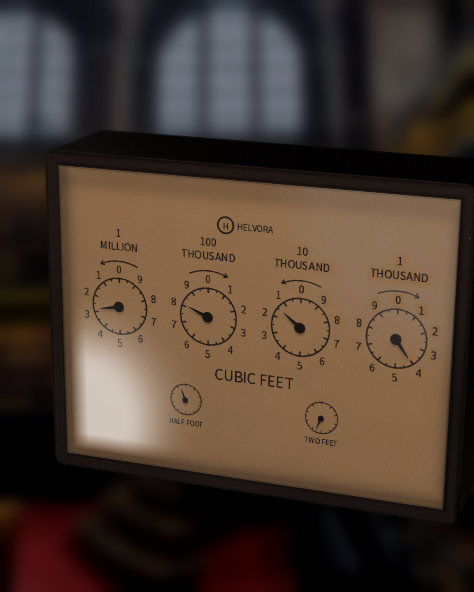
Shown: 281400 (ft³)
